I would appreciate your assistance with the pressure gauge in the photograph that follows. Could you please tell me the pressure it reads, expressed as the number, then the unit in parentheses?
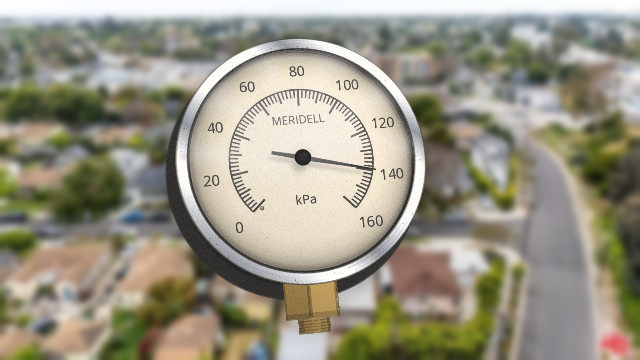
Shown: 140 (kPa)
